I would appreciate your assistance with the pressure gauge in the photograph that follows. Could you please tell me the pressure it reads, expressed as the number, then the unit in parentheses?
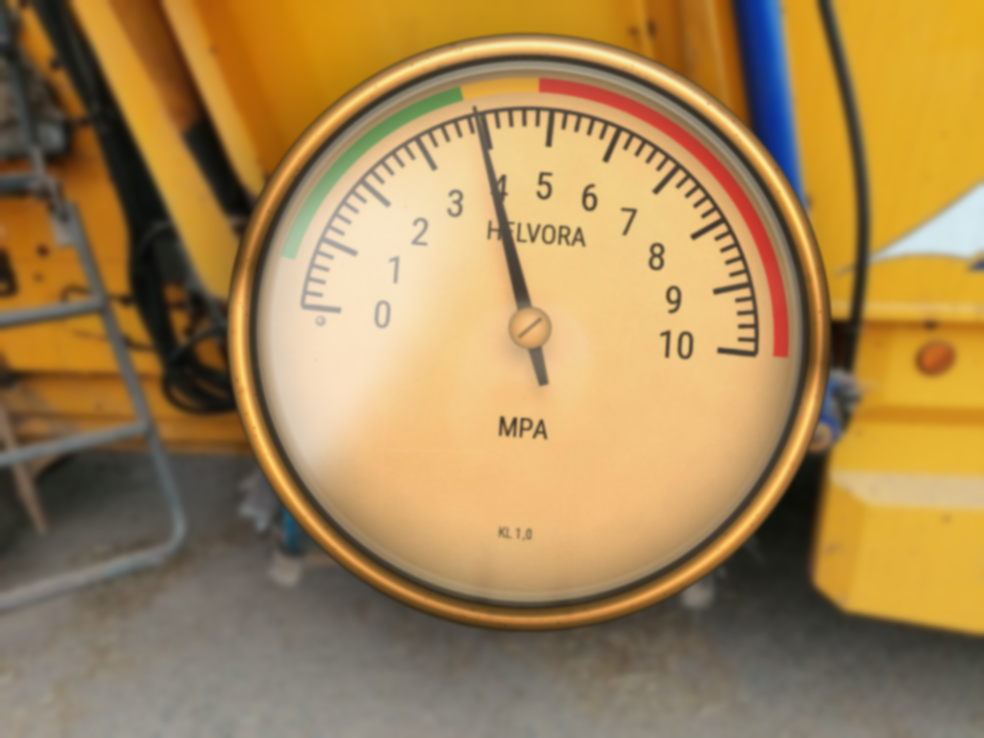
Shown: 3.9 (MPa)
